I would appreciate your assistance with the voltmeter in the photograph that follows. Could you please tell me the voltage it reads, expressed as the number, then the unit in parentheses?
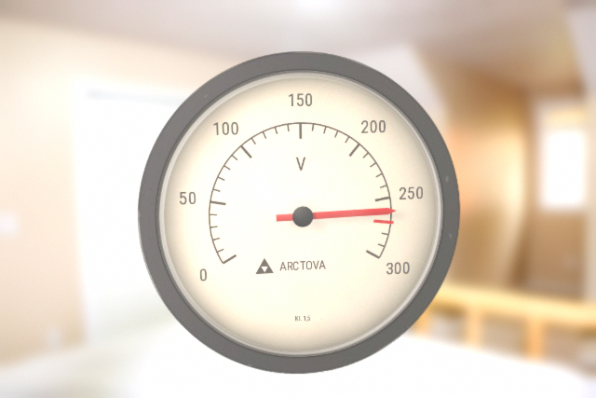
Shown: 260 (V)
